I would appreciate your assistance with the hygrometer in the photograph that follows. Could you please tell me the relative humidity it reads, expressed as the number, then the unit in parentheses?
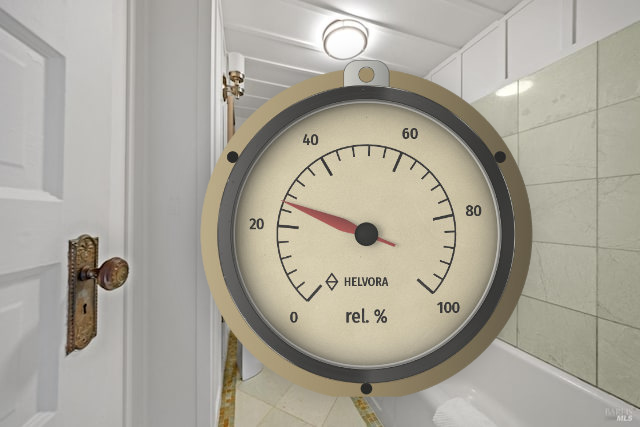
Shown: 26 (%)
